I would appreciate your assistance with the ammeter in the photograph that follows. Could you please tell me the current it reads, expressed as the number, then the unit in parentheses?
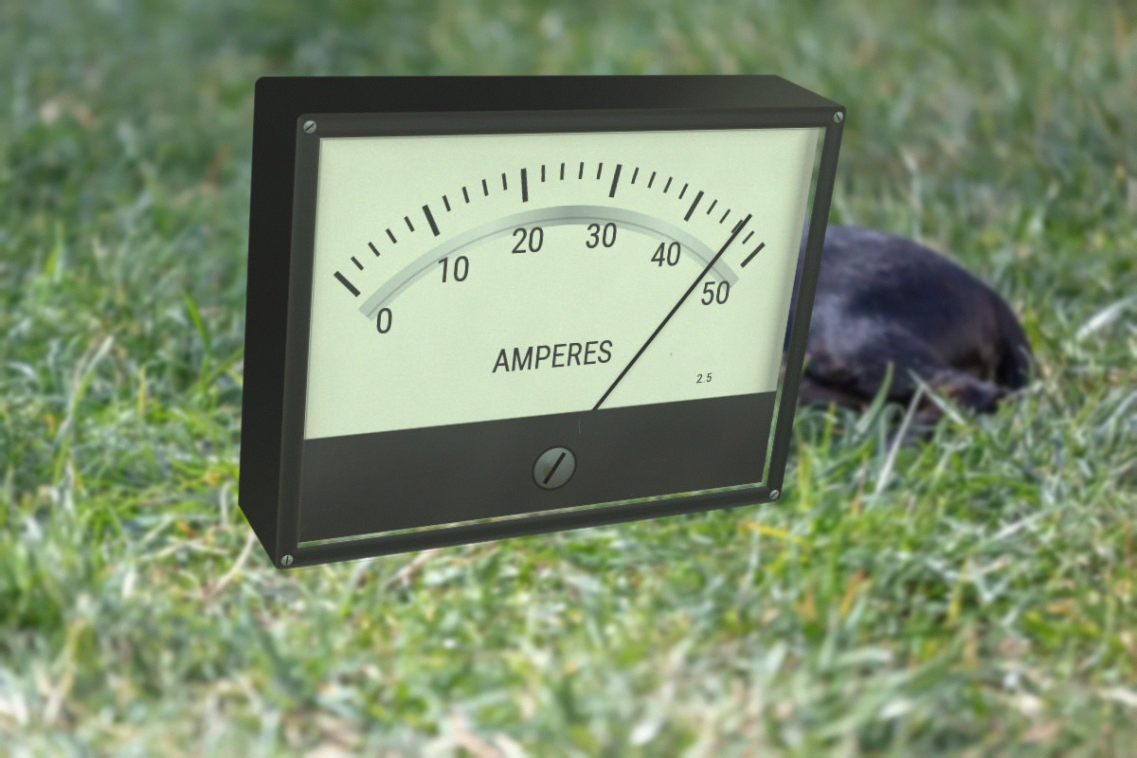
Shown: 46 (A)
